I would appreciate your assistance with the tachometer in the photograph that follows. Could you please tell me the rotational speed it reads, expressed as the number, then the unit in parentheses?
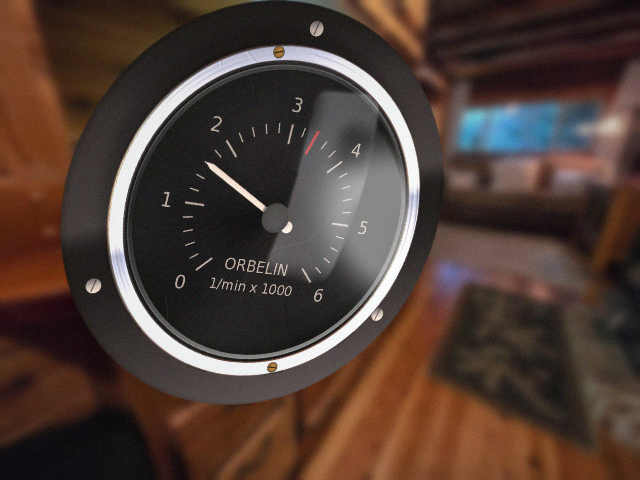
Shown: 1600 (rpm)
